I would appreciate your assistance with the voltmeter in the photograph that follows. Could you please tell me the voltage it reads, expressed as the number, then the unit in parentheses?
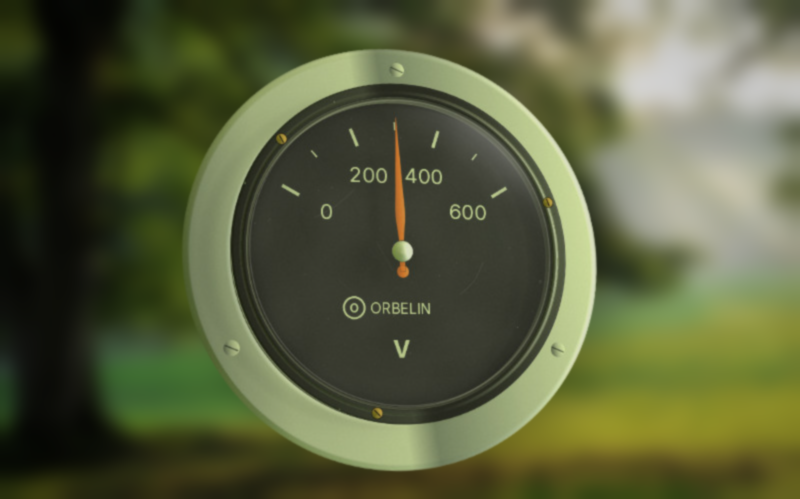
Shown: 300 (V)
